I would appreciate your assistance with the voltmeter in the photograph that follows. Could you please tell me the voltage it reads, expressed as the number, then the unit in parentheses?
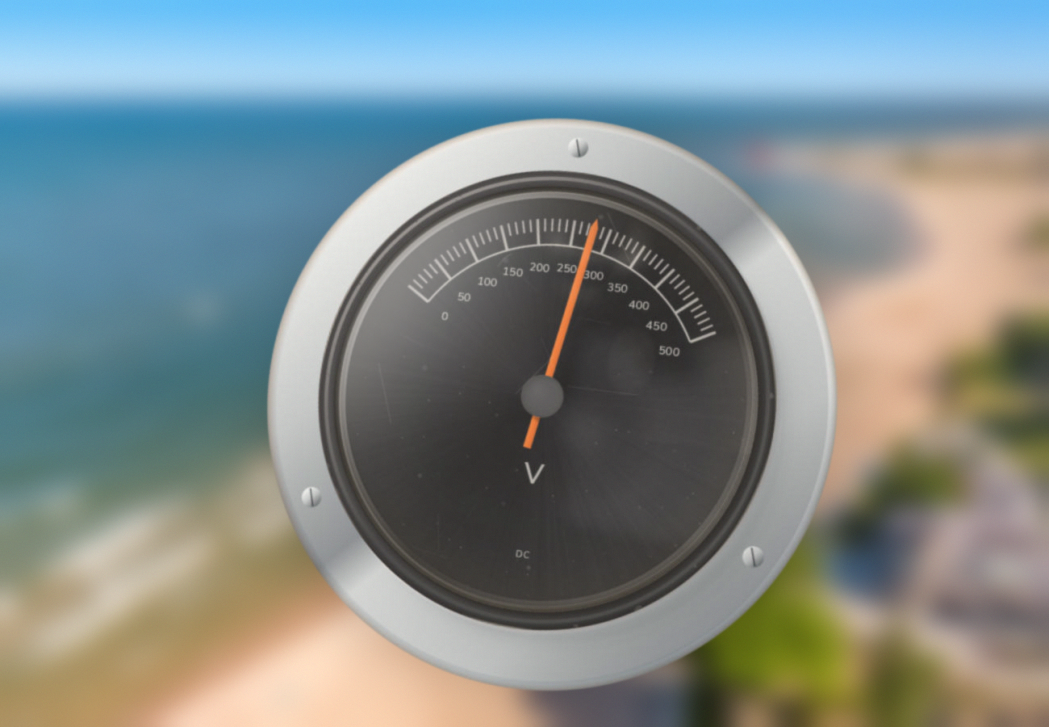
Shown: 280 (V)
